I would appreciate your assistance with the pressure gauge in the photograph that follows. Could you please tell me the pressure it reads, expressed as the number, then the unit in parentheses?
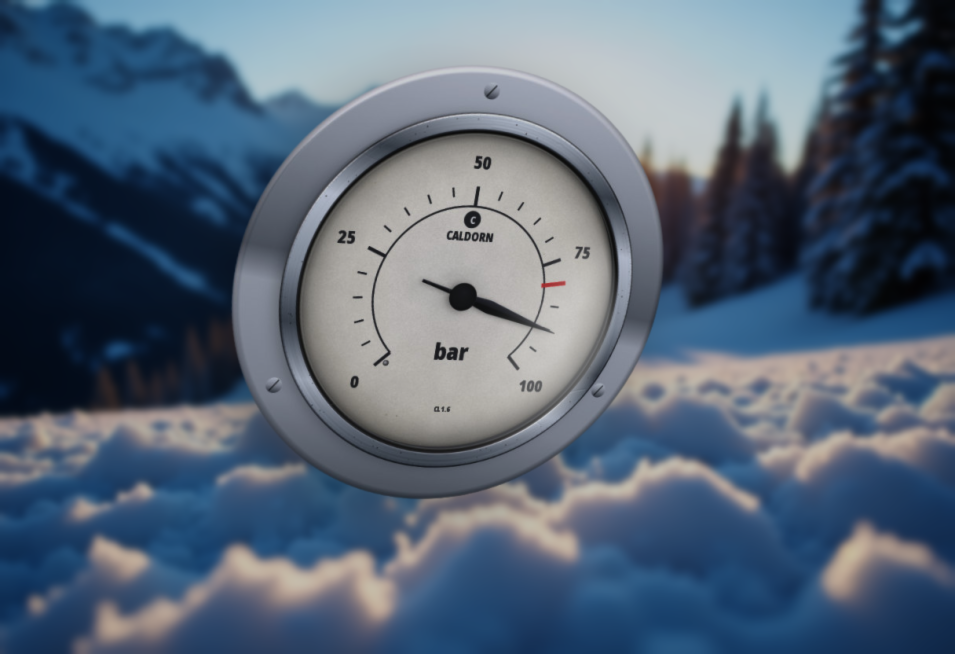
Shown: 90 (bar)
